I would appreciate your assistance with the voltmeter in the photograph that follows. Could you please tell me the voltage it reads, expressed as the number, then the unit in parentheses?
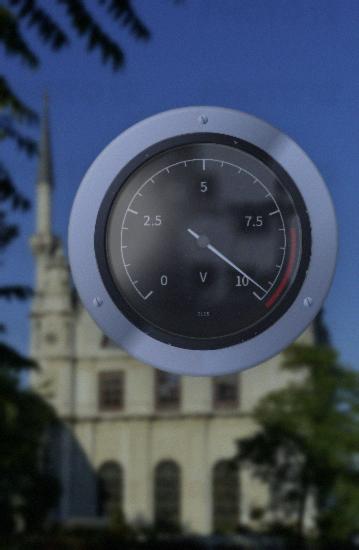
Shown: 9.75 (V)
